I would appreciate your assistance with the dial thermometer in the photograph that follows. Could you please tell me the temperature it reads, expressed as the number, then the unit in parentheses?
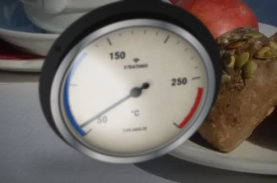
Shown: 60 (°C)
